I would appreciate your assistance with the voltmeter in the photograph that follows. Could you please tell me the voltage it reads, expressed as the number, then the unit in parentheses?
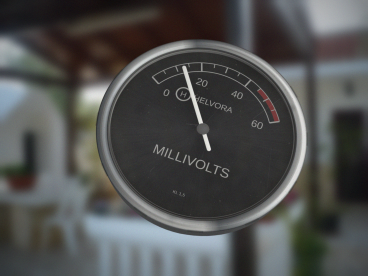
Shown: 12.5 (mV)
